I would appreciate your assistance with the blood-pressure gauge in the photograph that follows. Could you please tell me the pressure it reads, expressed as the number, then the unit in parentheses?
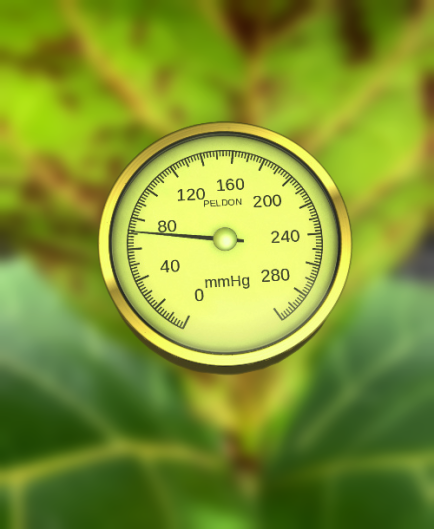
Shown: 70 (mmHg)
